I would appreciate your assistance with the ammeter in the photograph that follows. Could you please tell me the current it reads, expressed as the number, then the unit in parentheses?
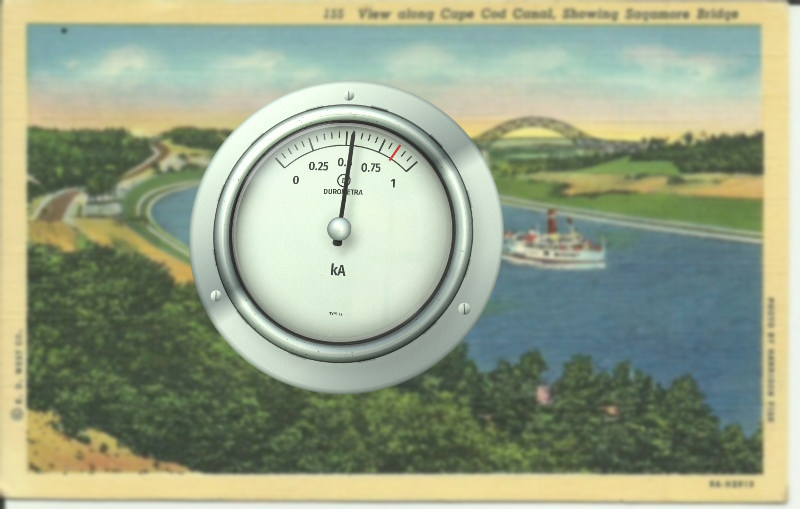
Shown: 0.55 (kA)
